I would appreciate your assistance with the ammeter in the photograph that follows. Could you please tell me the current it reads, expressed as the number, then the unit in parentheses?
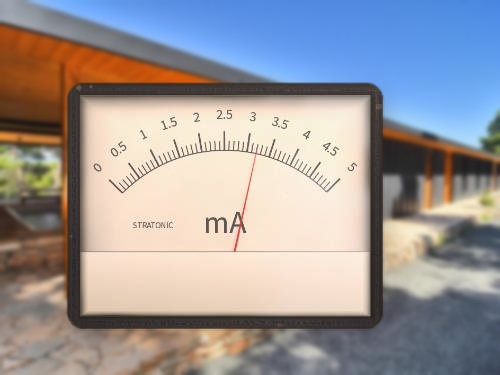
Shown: 3.2 (mA)
